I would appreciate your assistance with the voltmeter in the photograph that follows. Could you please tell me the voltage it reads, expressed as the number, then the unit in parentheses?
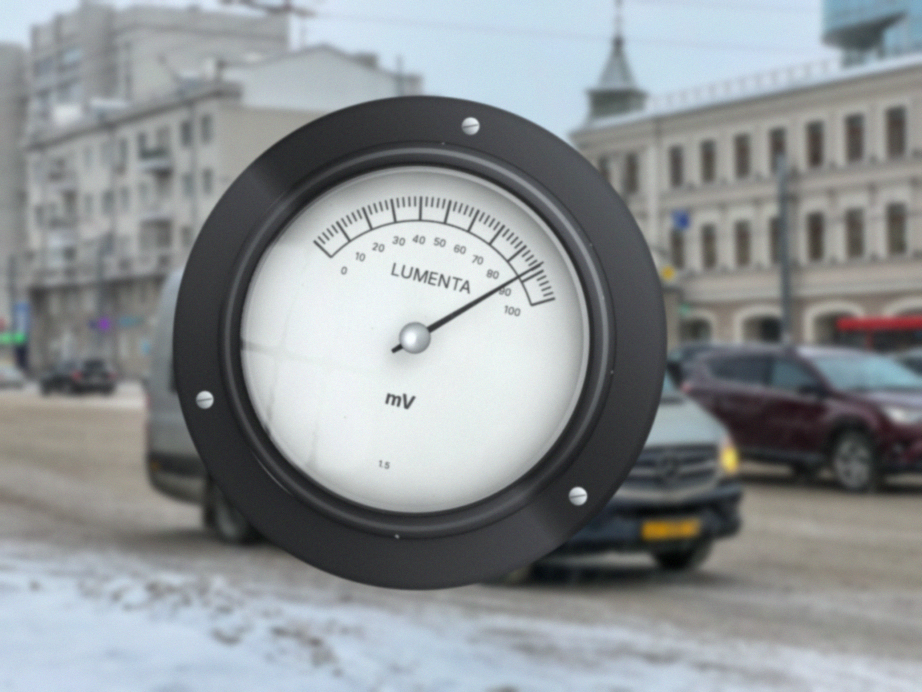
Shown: 88 (mV)
